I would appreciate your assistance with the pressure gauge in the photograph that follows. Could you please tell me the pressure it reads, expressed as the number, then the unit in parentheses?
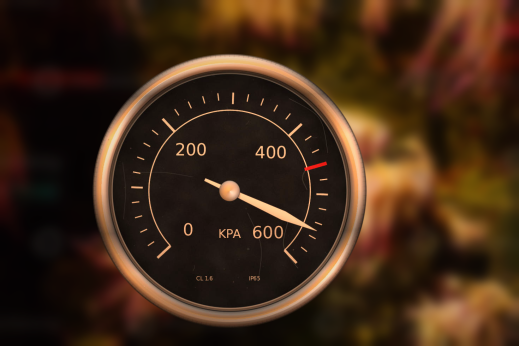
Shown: 550 (kPa)
